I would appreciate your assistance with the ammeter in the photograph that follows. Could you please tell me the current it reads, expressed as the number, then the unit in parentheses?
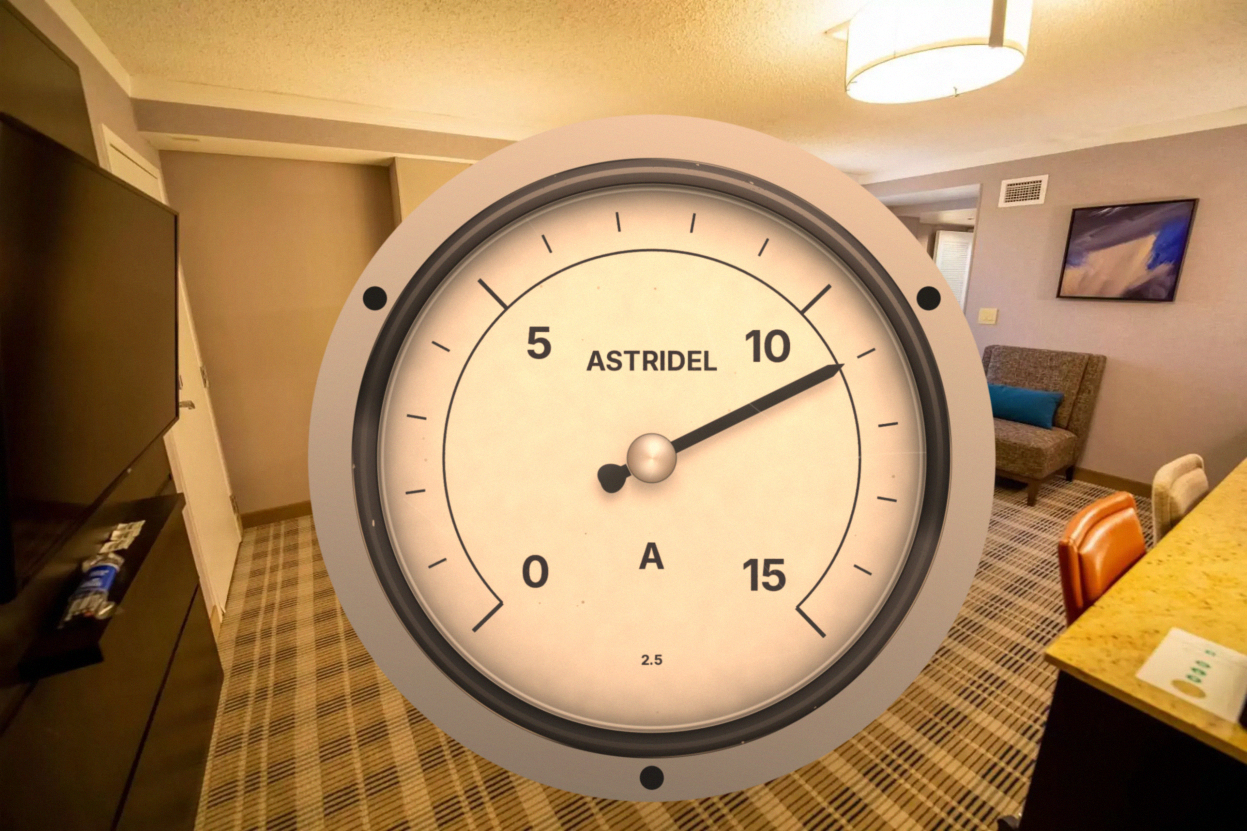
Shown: 11 (A)
